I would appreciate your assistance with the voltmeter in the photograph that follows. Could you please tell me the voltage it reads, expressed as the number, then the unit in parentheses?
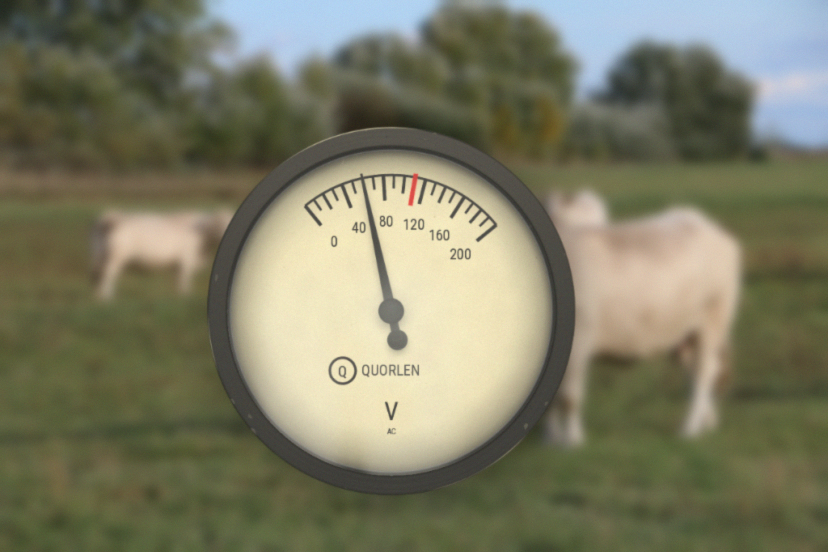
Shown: 60 (V)
